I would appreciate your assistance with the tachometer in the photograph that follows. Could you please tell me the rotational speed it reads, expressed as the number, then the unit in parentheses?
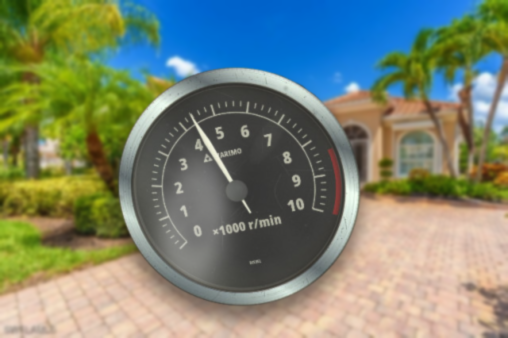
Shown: 4400 (rpm)
